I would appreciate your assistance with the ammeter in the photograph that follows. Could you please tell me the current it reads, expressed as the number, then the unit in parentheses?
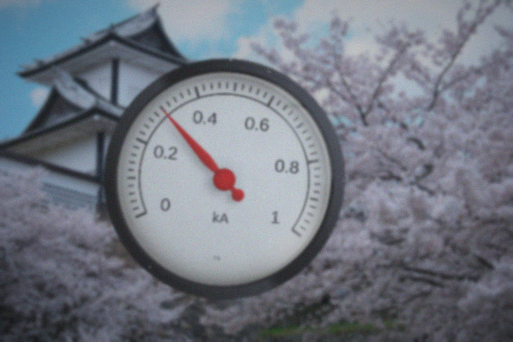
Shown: 0.3 (kA)
